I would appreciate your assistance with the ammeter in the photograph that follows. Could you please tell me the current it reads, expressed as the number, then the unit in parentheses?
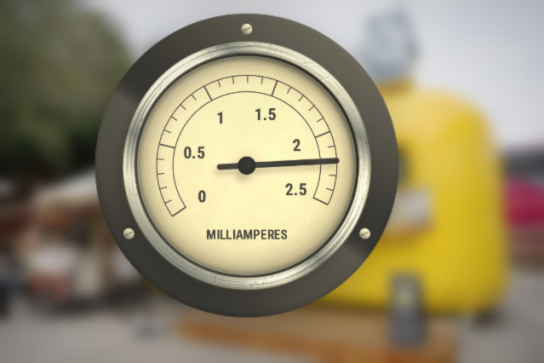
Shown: 2.2 (mA)
